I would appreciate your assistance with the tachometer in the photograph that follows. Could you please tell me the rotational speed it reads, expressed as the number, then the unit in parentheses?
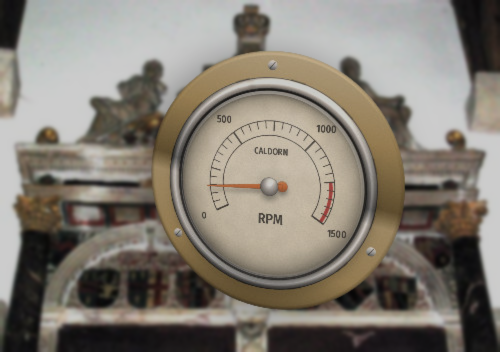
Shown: 150 (rpm)
